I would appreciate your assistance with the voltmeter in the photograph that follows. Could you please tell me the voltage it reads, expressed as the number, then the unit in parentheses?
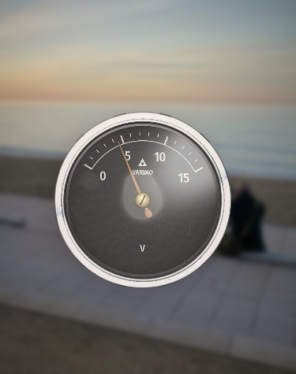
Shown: 4.5 (V)
